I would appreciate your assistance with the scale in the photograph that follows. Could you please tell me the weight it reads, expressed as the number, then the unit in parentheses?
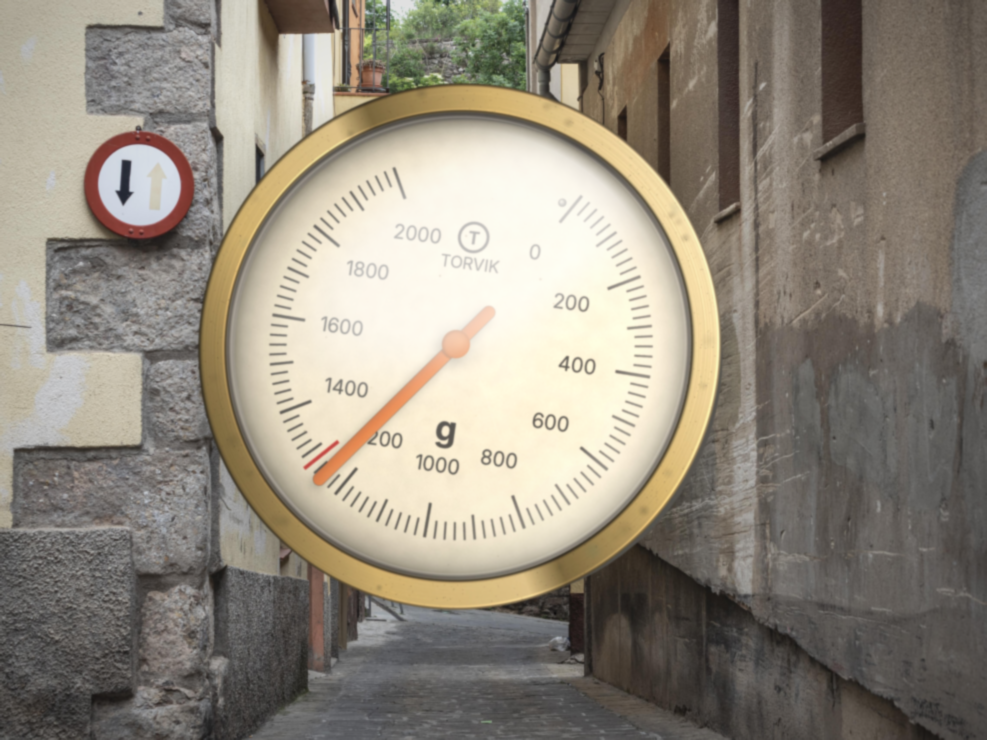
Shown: 1240 (g)
